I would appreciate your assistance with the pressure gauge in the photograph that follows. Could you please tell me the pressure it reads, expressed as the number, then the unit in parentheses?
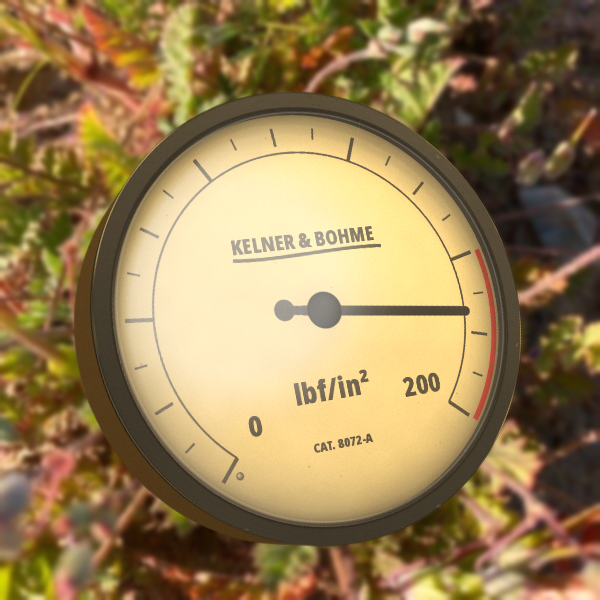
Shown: 175 (psi)
